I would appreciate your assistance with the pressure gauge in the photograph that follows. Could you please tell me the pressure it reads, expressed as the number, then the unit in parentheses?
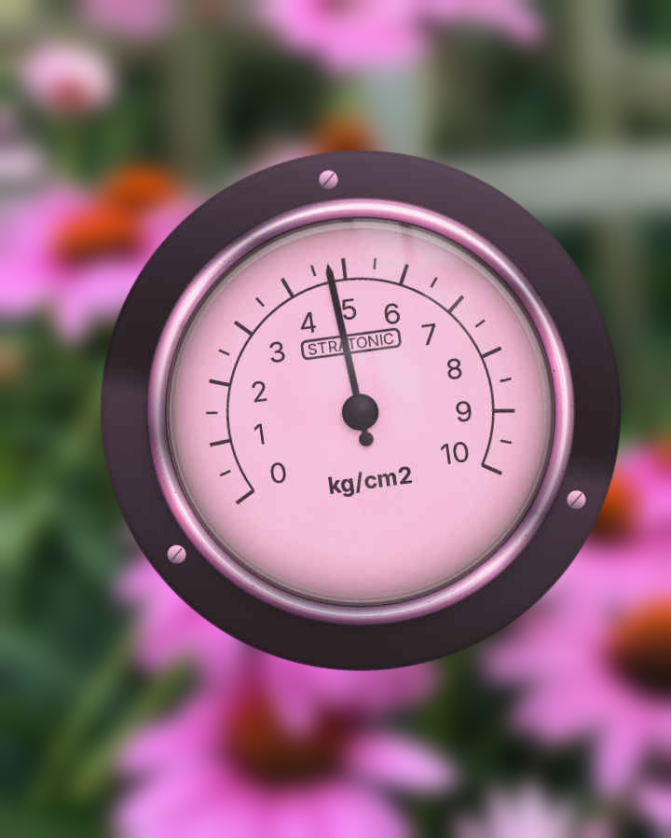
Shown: 4.75 (kg/cm²)
